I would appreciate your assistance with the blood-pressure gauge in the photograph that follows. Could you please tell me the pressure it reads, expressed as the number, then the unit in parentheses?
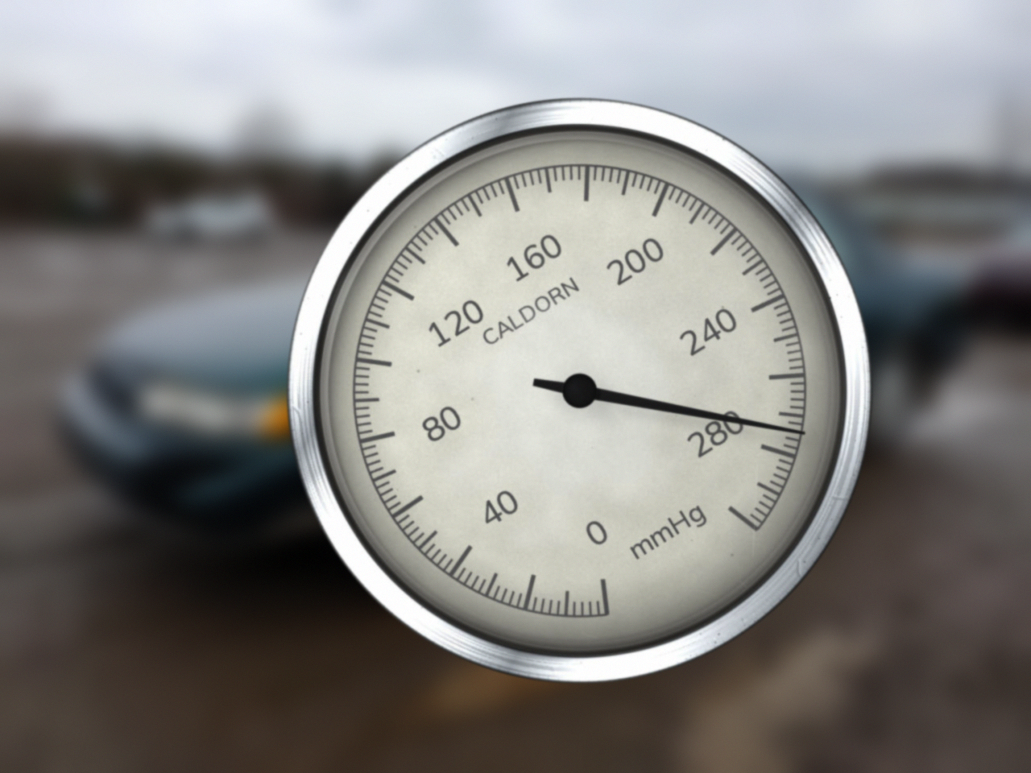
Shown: 274 (mmHg)
